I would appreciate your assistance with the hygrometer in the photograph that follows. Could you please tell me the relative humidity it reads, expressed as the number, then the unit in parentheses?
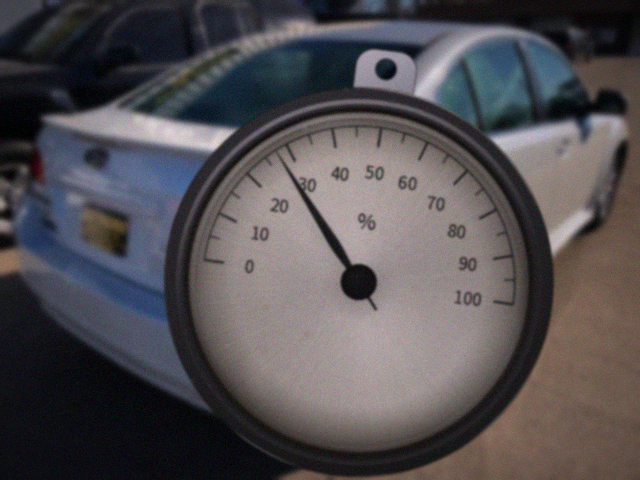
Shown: 27.5 (%)
